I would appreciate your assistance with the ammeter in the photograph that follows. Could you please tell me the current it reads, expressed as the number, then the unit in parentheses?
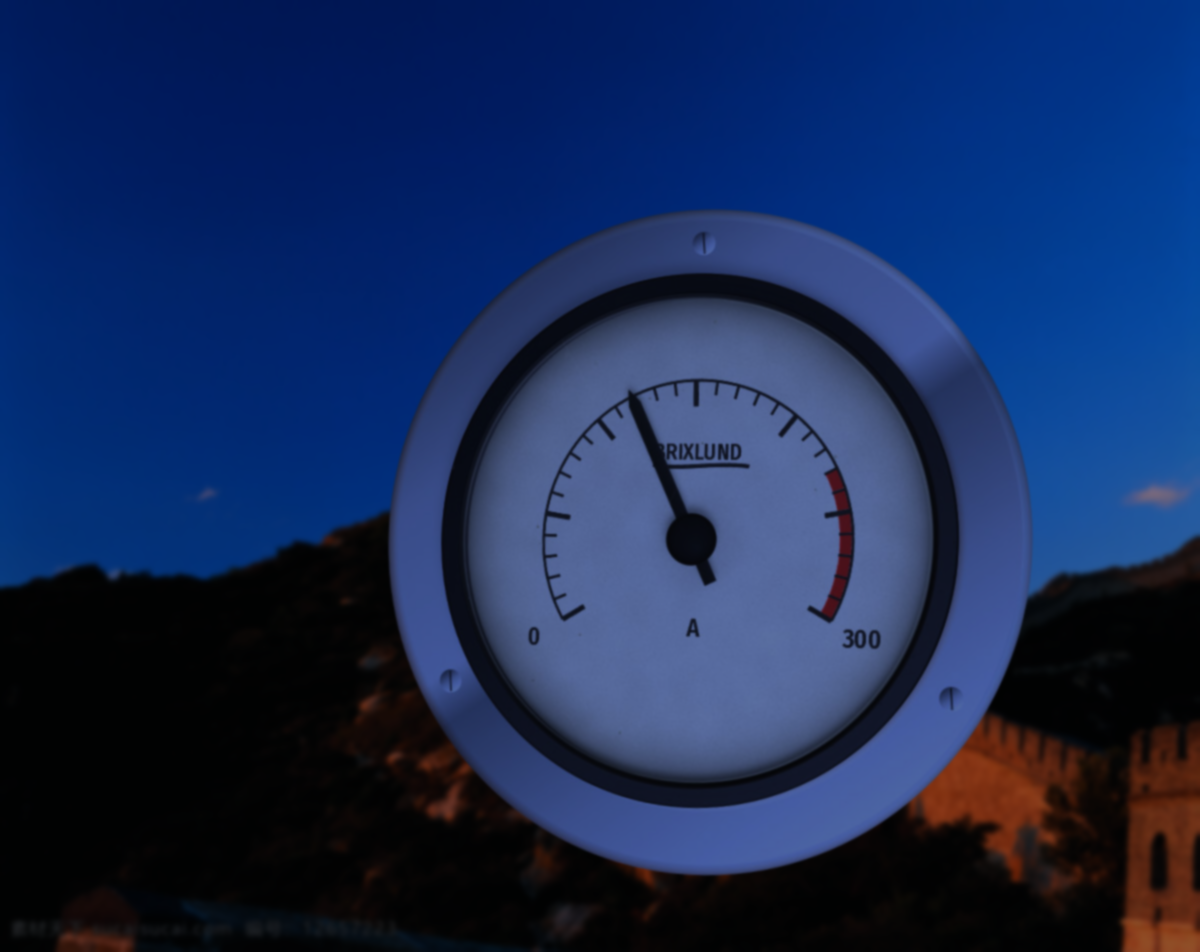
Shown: 120 (A)
